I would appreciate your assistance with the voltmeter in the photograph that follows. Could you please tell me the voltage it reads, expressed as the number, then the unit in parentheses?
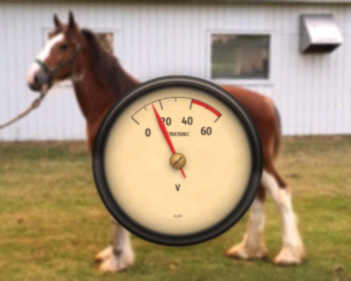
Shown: 15 (V)
